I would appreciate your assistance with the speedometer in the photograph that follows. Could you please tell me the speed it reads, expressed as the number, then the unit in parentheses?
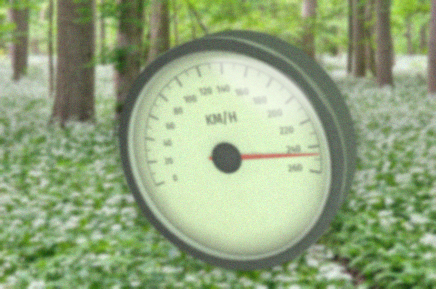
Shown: 245 (km/h)
